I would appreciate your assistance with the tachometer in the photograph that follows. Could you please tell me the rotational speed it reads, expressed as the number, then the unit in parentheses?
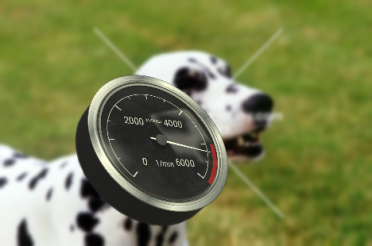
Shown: 5250 (rpm)
